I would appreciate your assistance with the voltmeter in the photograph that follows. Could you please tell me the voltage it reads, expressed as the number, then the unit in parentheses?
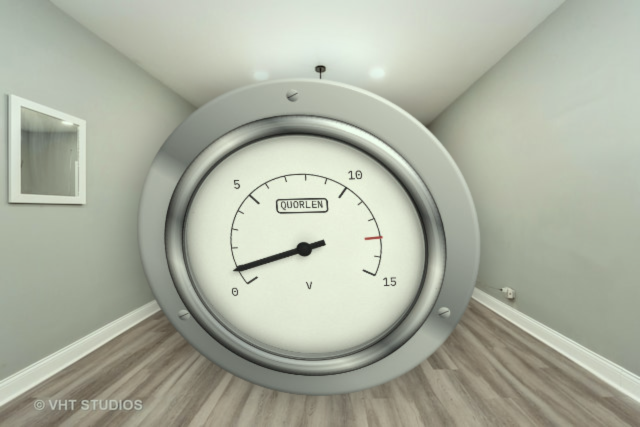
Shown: 1 (V)
